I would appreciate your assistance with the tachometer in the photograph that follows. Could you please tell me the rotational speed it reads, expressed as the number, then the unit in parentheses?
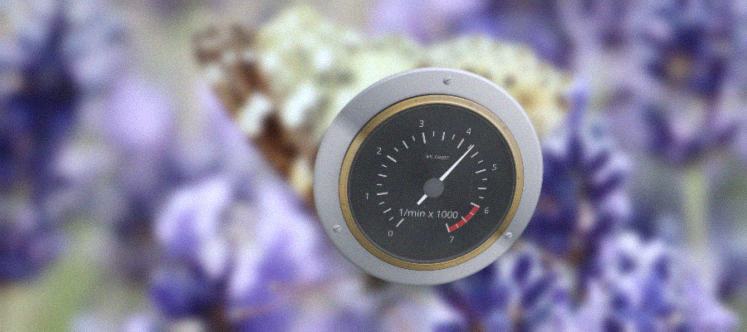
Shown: 4250 (rpm)
